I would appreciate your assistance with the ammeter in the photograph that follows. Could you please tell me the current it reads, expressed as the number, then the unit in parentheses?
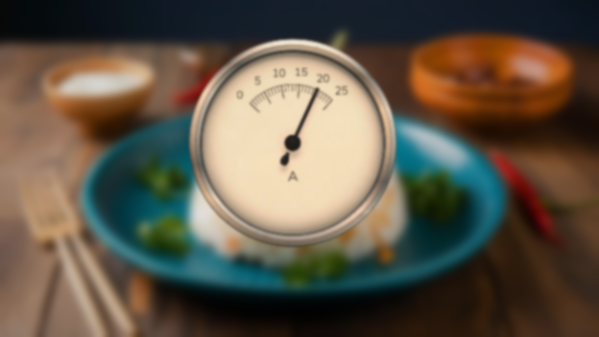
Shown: 20 (A)
